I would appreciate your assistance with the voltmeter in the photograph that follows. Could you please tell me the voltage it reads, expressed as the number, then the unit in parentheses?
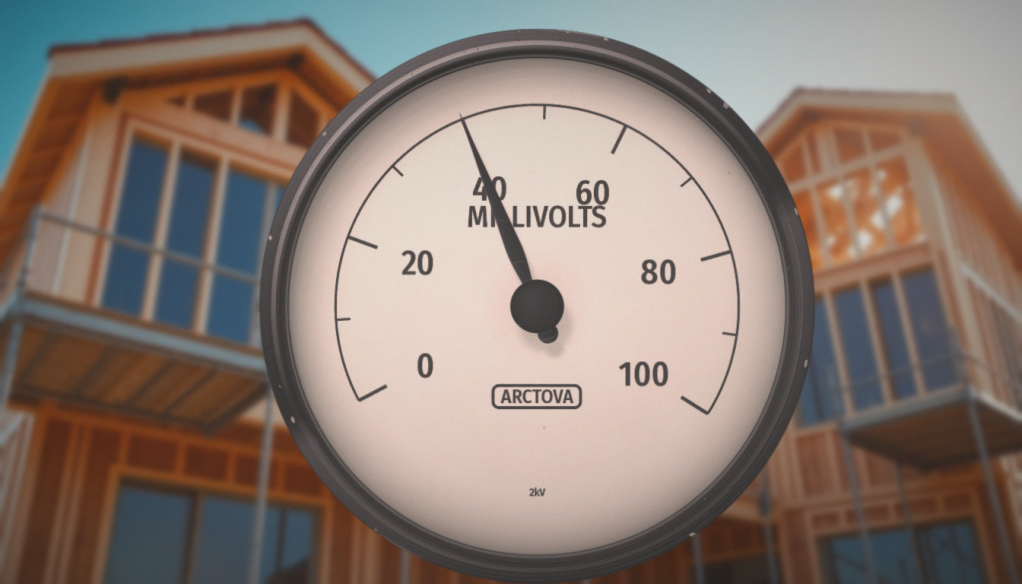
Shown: 40 (mV)
